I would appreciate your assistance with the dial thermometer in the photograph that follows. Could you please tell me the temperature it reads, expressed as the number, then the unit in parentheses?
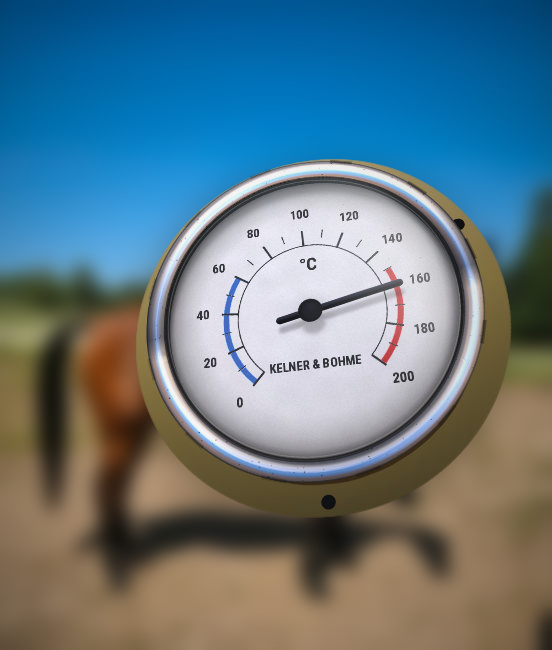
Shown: 160 (°C)
